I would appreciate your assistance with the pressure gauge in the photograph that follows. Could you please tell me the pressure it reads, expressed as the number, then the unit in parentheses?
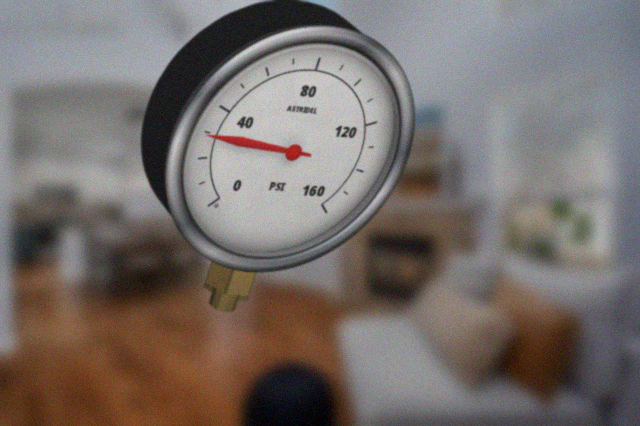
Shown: 30 (psi)
